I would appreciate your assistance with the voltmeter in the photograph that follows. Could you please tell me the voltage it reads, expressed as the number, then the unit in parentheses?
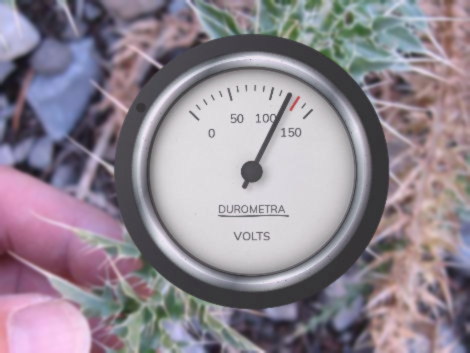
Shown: 120 (V)
